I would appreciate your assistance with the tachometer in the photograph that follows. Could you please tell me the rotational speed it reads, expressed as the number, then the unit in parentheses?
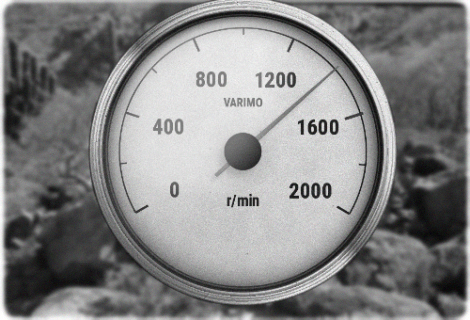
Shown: 1400 (rpm)
